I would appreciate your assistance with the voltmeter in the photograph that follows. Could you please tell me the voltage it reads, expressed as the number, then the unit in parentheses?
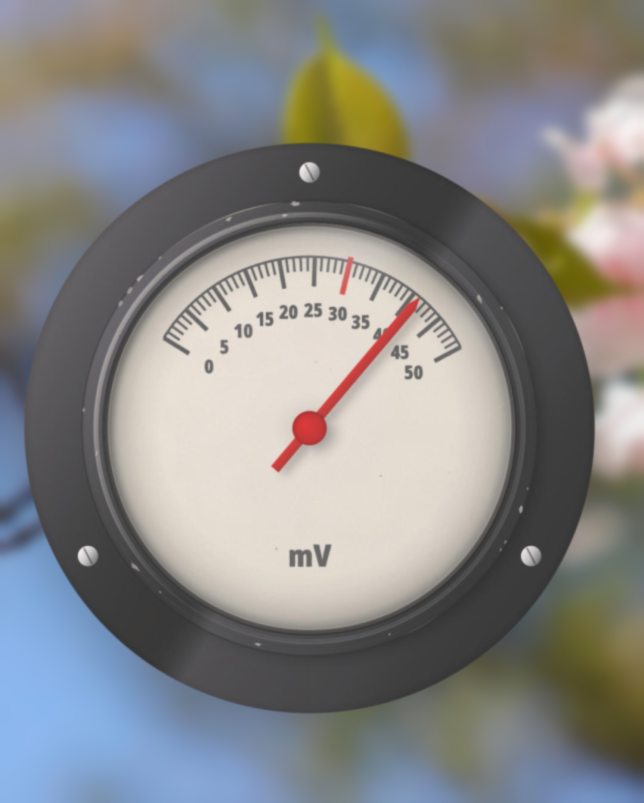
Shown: 41 (mV)
